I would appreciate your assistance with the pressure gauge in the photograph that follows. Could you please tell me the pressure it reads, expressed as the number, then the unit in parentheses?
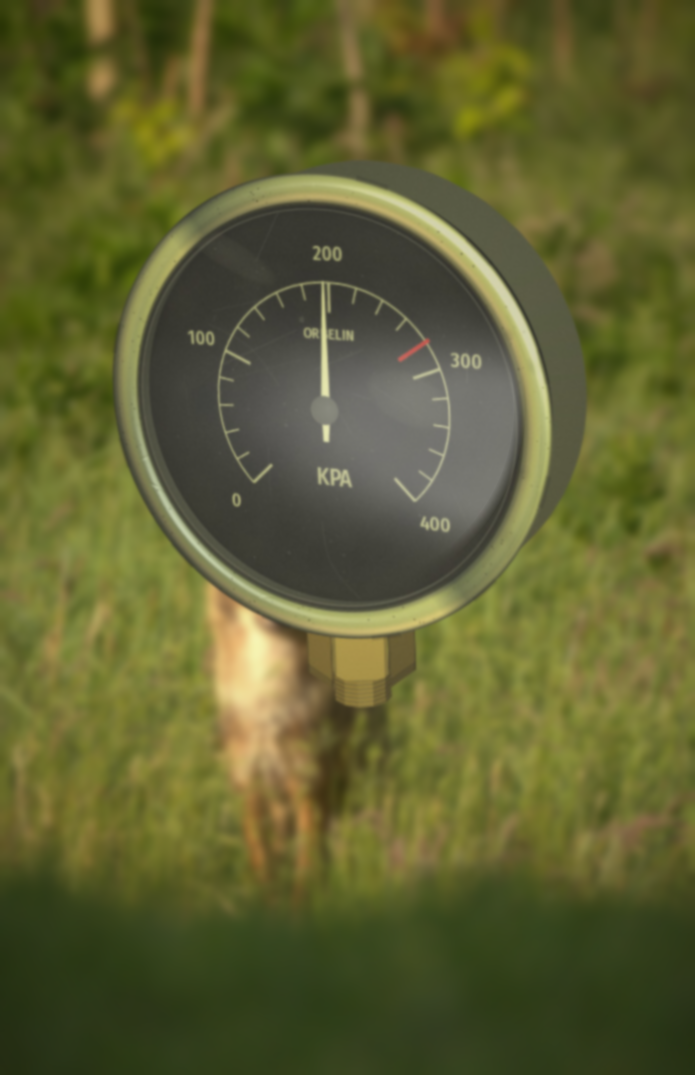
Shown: 200 (kPa)
